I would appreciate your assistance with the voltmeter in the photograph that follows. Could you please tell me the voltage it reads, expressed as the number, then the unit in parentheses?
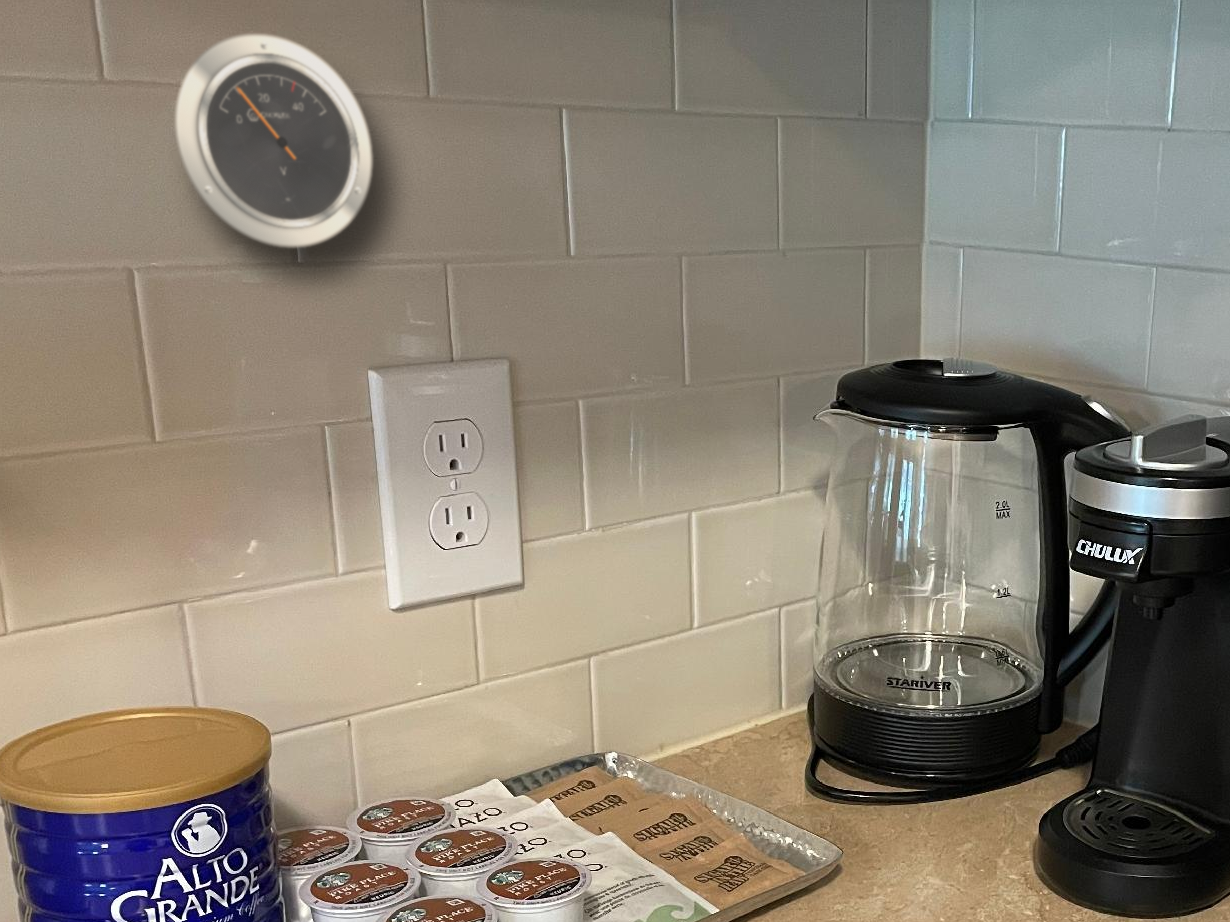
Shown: 10 (V)
